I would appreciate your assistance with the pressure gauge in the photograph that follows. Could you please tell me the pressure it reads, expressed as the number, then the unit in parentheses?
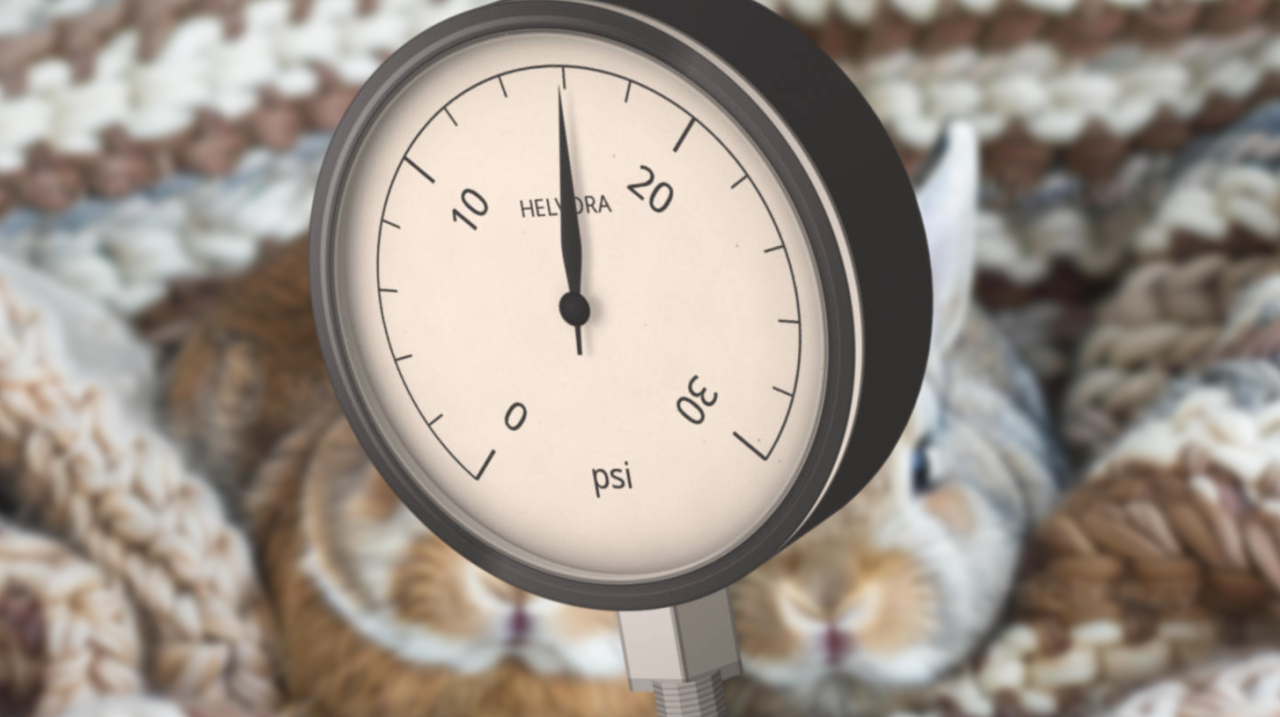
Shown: 16 (psi)
